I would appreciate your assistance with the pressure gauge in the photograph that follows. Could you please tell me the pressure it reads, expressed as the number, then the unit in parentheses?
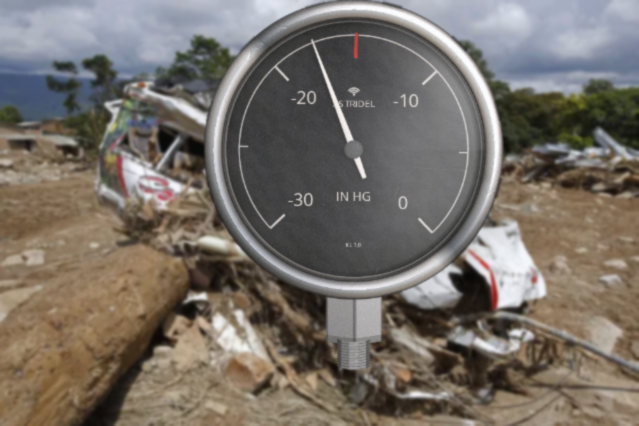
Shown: -17.5 (inHg)
